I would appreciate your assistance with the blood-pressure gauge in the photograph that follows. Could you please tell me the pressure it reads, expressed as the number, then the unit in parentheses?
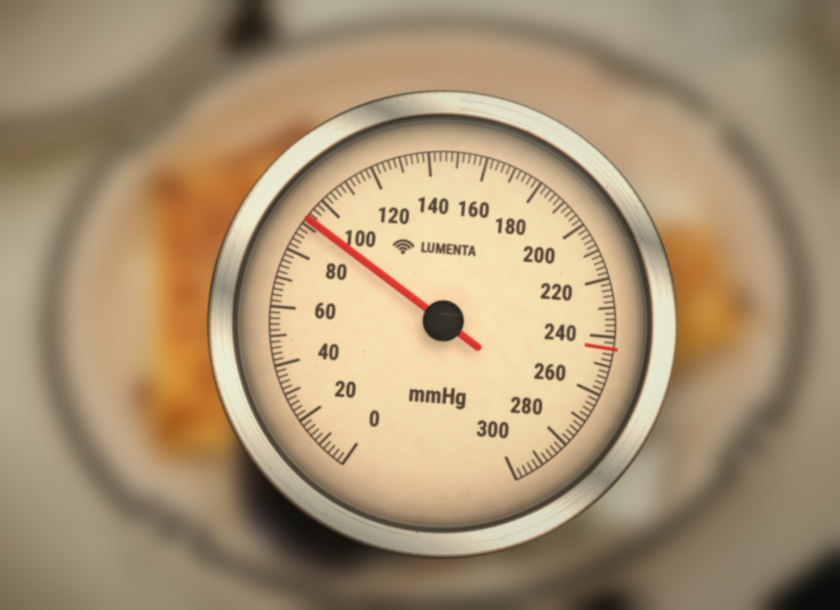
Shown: 92 (mmHg)
